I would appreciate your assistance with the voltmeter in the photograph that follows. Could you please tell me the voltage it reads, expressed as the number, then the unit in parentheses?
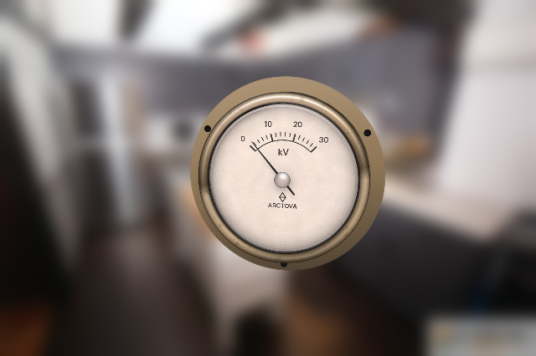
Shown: 2 (kV)
